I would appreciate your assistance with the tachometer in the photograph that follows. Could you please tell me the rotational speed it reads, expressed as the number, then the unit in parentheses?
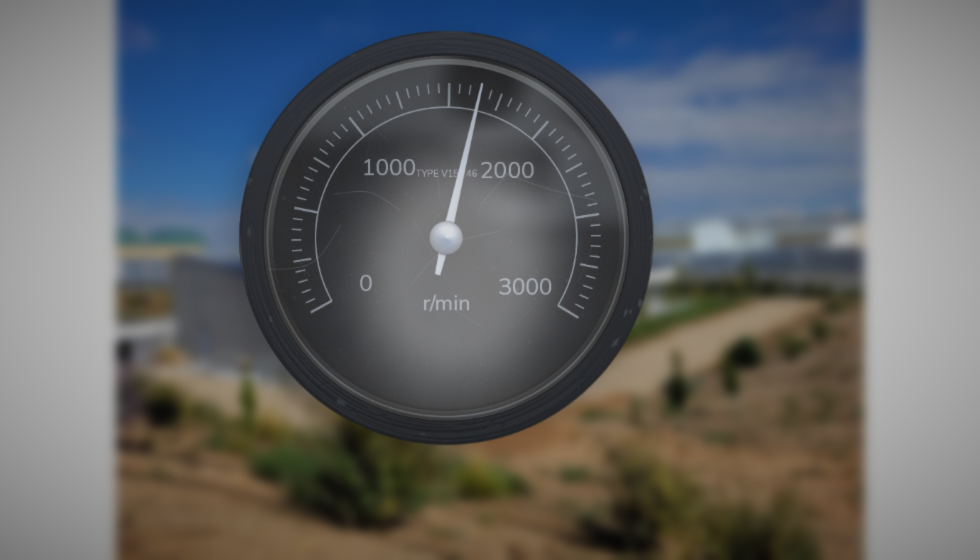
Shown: 1650 (rpm)
